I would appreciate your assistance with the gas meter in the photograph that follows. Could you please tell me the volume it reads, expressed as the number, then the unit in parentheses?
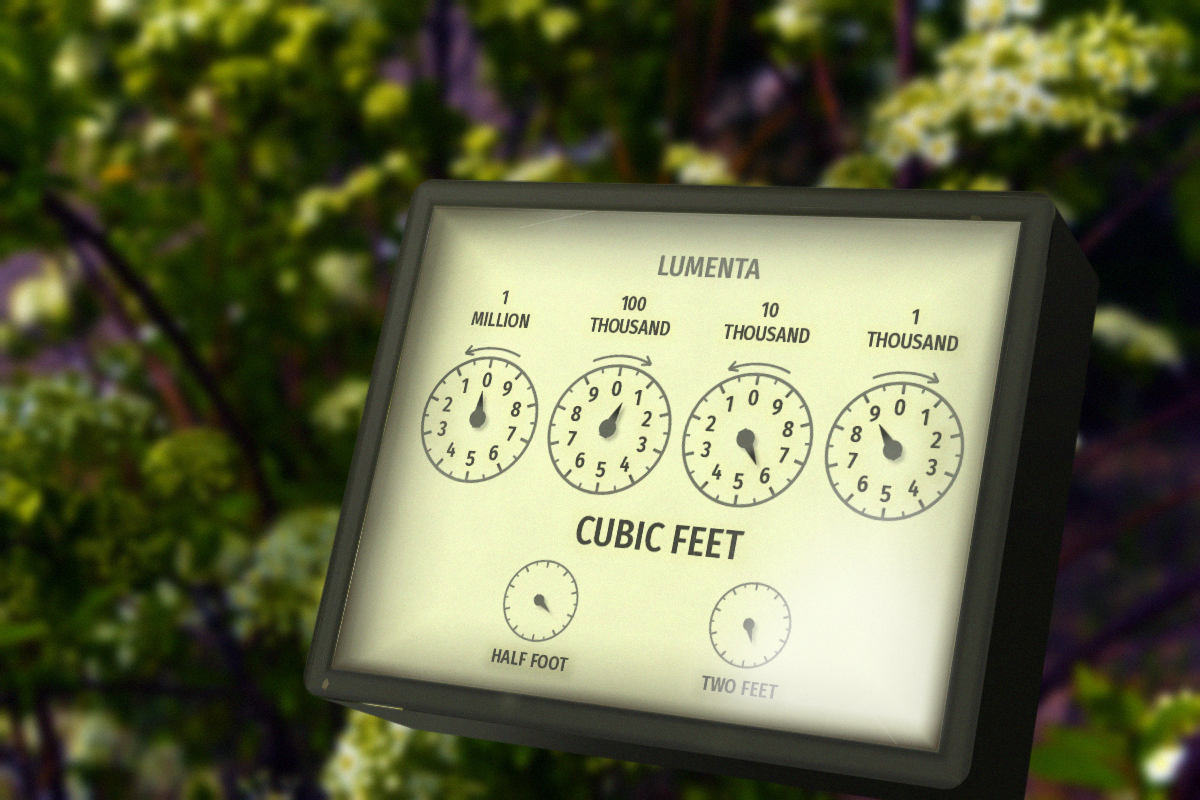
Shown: 5900 (ft³)
